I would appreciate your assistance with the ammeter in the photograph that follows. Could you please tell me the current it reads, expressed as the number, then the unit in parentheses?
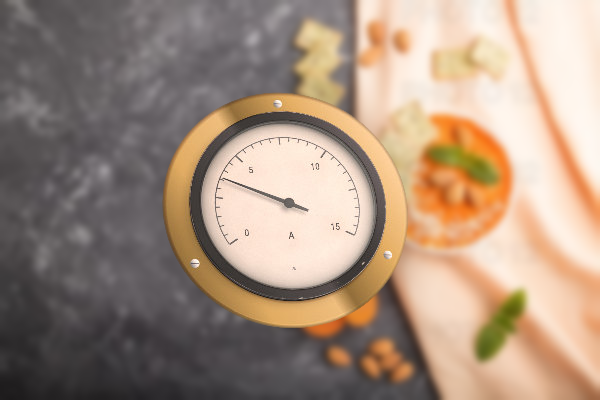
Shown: 3.5 (A)
